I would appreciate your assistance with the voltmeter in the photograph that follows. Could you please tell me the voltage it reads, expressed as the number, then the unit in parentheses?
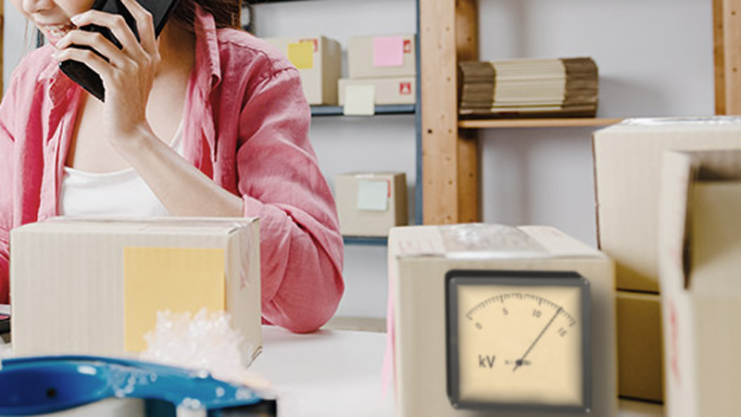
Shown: 12.5 (kV)
